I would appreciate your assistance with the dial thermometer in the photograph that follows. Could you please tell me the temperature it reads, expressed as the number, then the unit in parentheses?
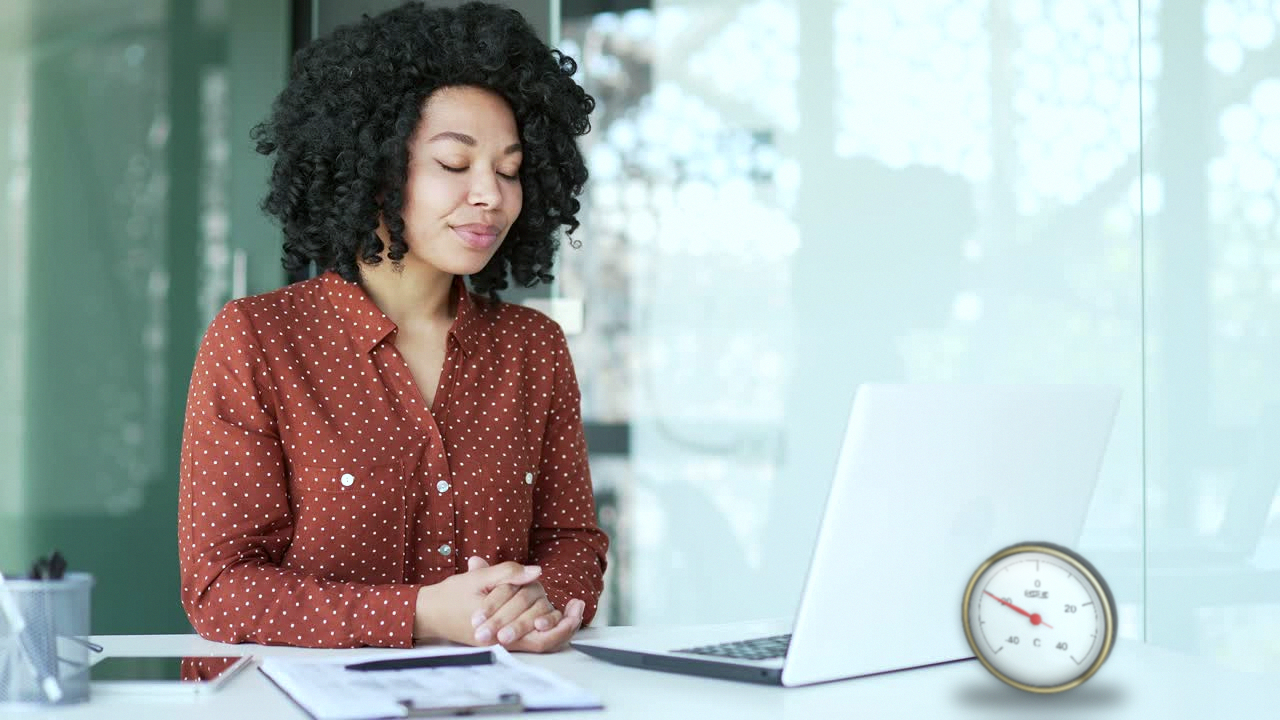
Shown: -20 (°C)
